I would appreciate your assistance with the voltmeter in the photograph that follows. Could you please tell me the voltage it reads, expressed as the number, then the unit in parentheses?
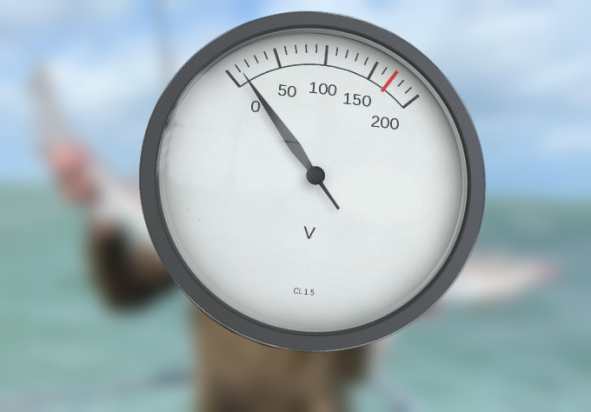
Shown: 10 (V)
